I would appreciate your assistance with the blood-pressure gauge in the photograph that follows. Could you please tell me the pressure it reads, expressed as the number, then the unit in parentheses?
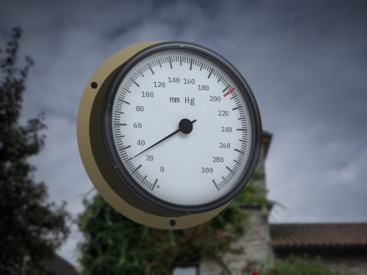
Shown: 30 (mmHg)
